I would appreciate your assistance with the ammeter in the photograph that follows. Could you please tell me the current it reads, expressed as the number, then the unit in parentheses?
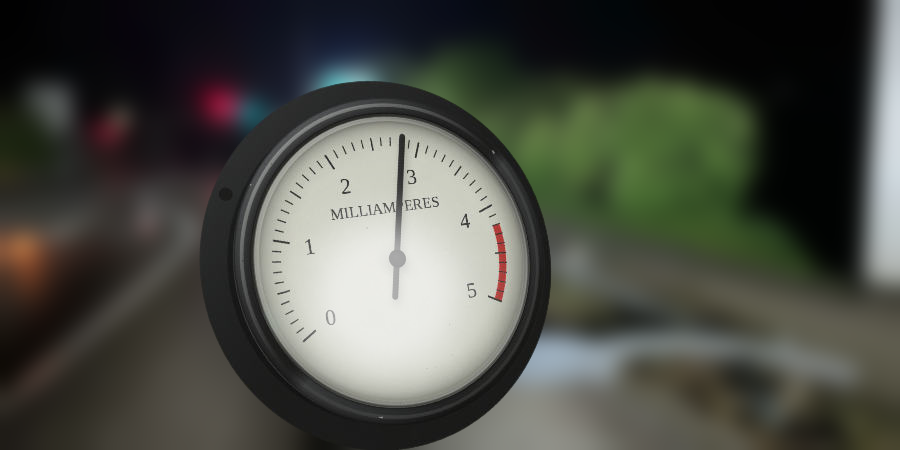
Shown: 2.8 (mA)
